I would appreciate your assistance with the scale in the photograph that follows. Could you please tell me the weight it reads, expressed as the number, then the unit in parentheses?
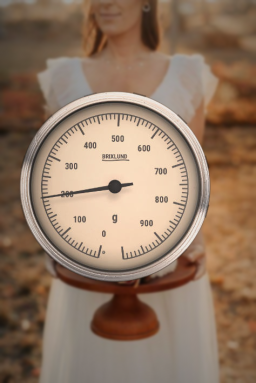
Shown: 200 (g)
